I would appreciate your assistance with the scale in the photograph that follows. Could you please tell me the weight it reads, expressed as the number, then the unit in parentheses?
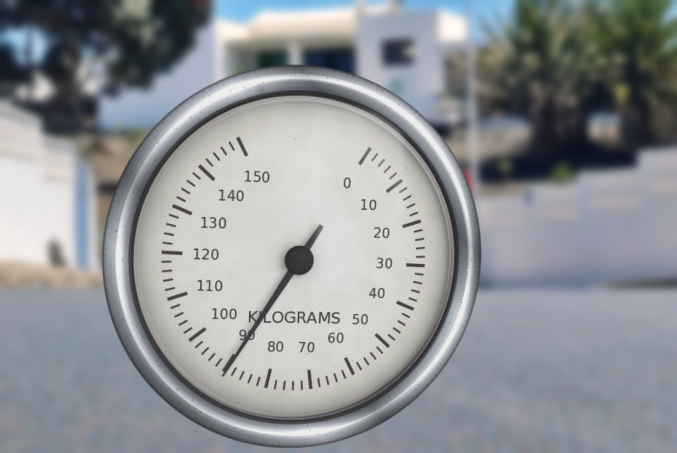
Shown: 90 (kg)
